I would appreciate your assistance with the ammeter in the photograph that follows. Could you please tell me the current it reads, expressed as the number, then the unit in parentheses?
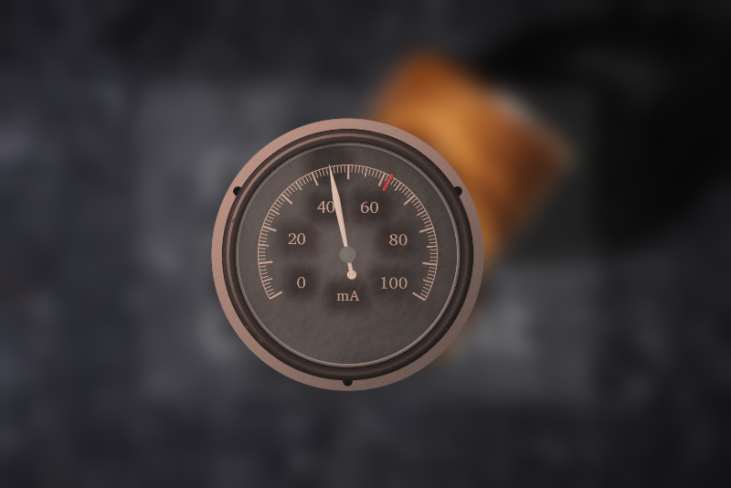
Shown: 45 (mA)
